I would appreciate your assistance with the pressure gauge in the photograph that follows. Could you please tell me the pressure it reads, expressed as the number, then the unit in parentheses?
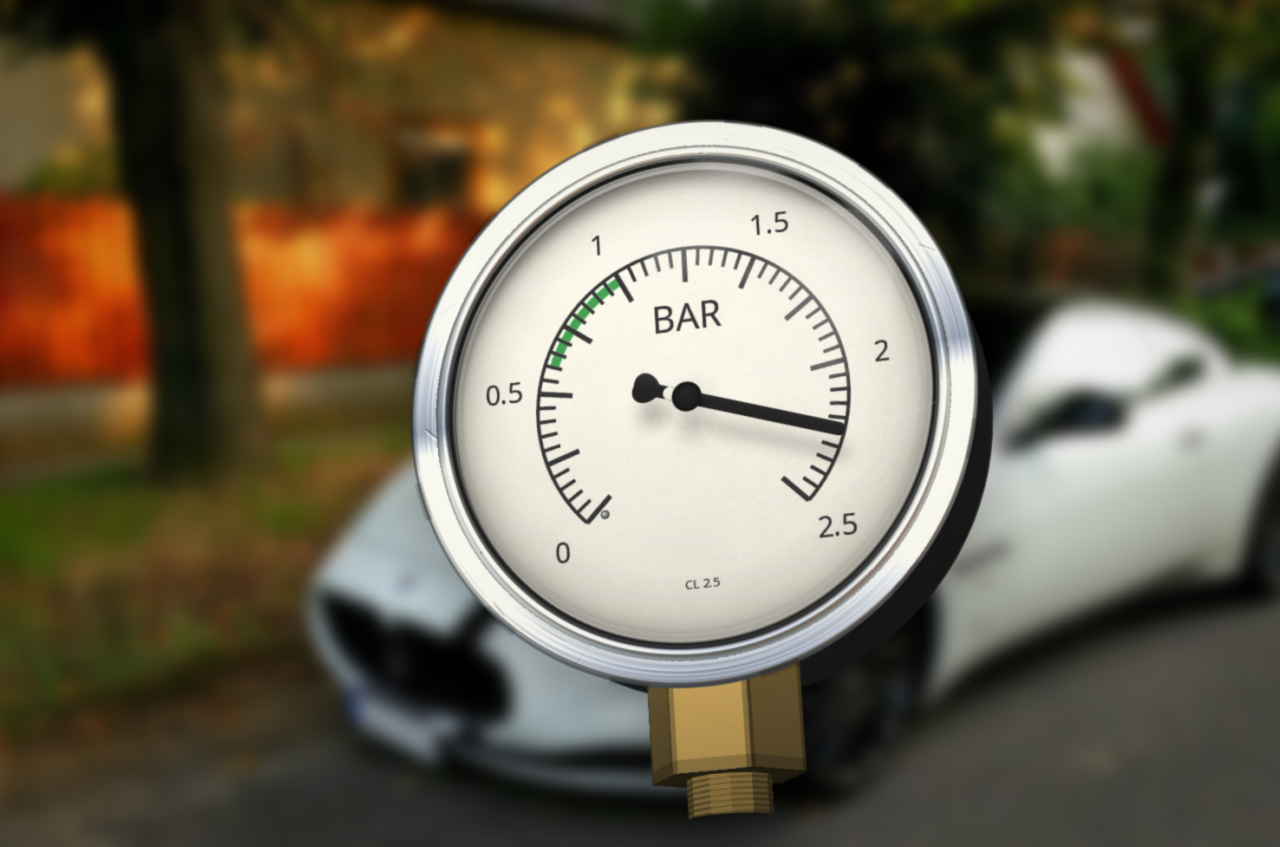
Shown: 2.25 (bar)
